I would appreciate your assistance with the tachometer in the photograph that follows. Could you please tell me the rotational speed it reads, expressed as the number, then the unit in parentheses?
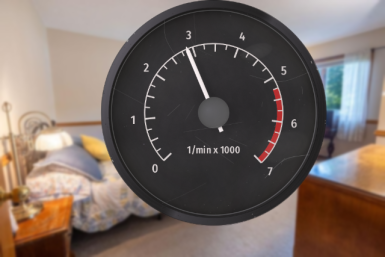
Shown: 2875 (rpm)
